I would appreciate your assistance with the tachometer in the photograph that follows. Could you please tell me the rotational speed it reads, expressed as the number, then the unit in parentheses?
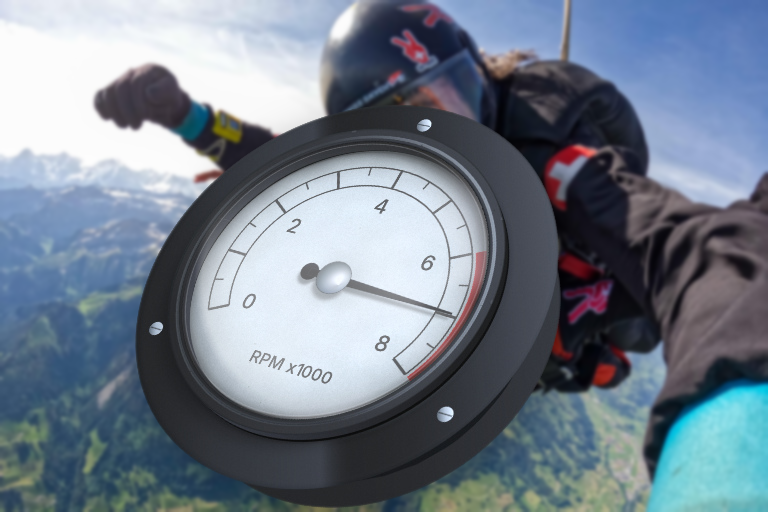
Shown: 7000 (rpm)
